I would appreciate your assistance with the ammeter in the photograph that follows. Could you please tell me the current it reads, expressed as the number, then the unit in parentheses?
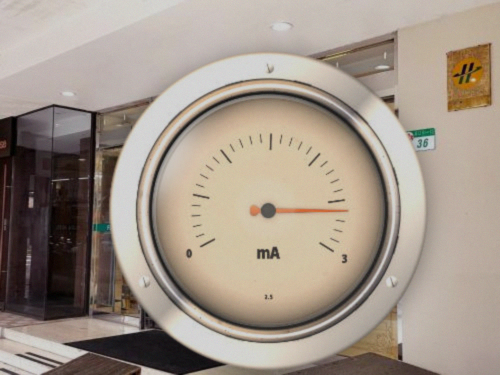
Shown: 2.6 (mA)
